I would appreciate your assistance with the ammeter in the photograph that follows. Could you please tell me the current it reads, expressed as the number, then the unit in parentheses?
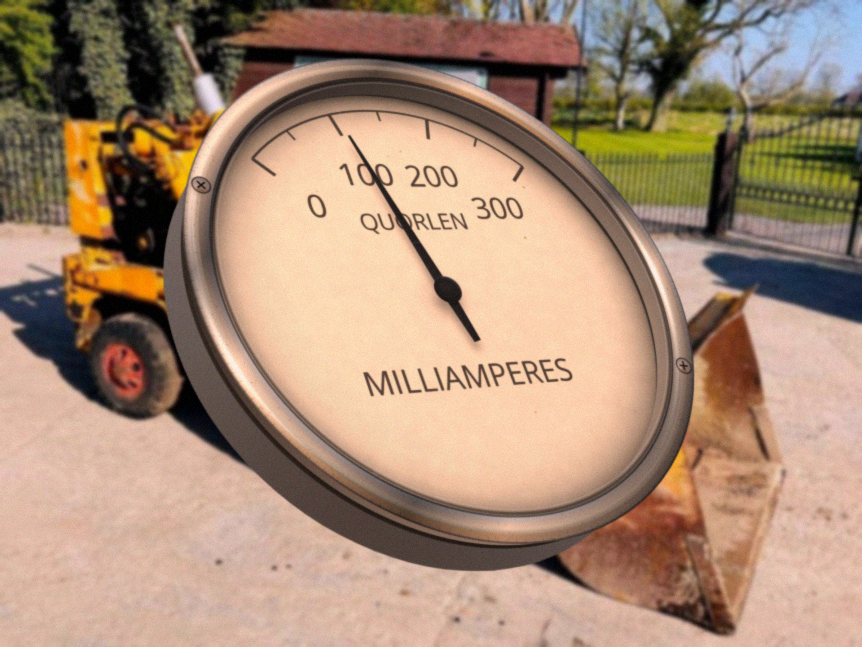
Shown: 100 (mA)
